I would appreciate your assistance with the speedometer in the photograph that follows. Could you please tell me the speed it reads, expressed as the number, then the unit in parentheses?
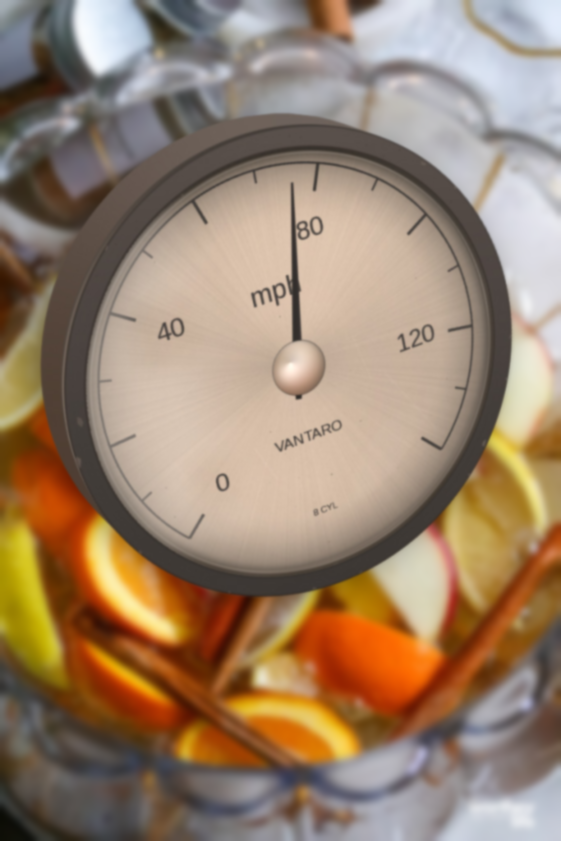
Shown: 75 (mph)
